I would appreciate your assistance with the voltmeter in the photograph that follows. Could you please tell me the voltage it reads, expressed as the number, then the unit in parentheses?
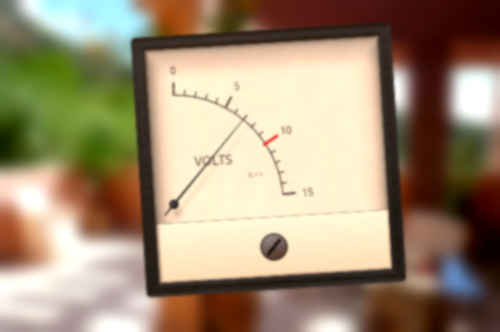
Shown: 7 (V)
